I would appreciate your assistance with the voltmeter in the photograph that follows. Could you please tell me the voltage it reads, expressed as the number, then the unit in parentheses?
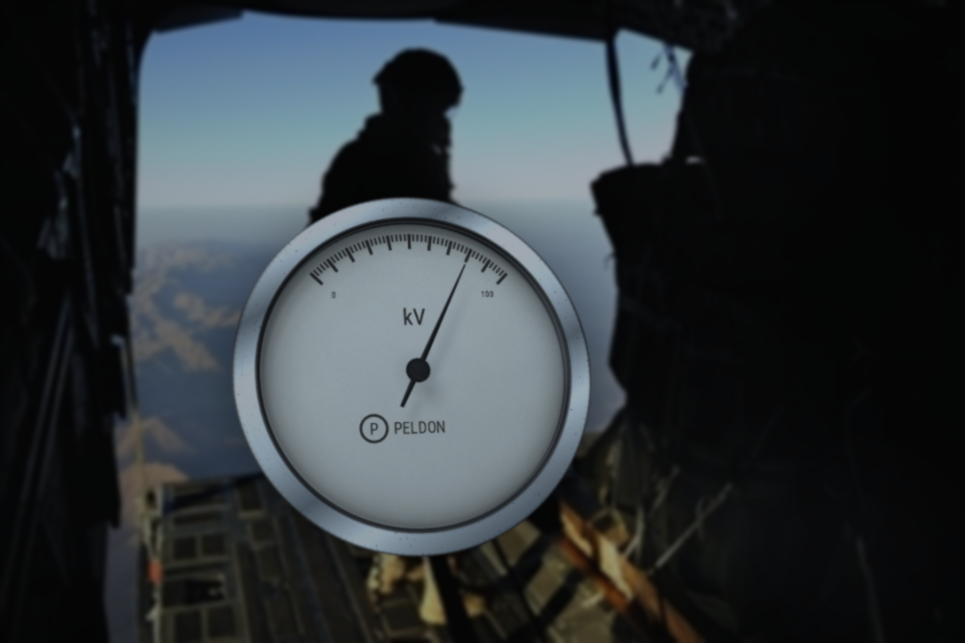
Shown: 80 (kV)
